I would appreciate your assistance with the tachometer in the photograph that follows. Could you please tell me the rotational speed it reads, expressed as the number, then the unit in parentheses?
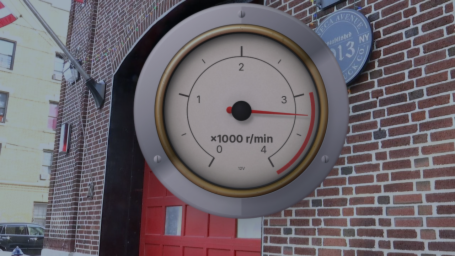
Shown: 3250 (rpm)
